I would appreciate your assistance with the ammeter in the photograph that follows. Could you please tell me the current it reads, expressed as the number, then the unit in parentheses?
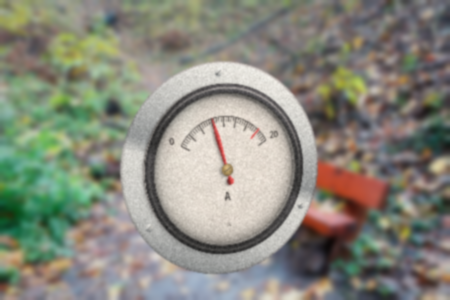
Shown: 7.5 (A)
